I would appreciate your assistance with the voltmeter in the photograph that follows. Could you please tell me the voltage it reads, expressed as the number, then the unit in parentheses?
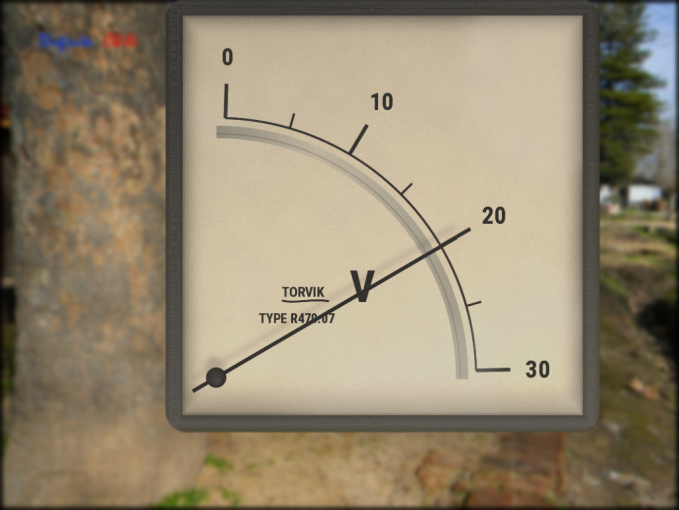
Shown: 20 (V)
